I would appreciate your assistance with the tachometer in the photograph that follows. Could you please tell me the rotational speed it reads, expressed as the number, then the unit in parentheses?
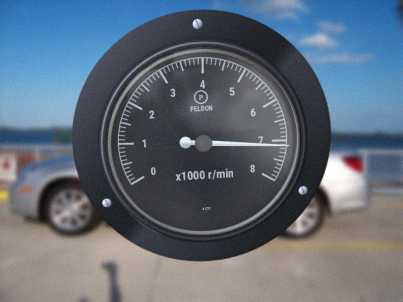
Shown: 7100 (rpm)
